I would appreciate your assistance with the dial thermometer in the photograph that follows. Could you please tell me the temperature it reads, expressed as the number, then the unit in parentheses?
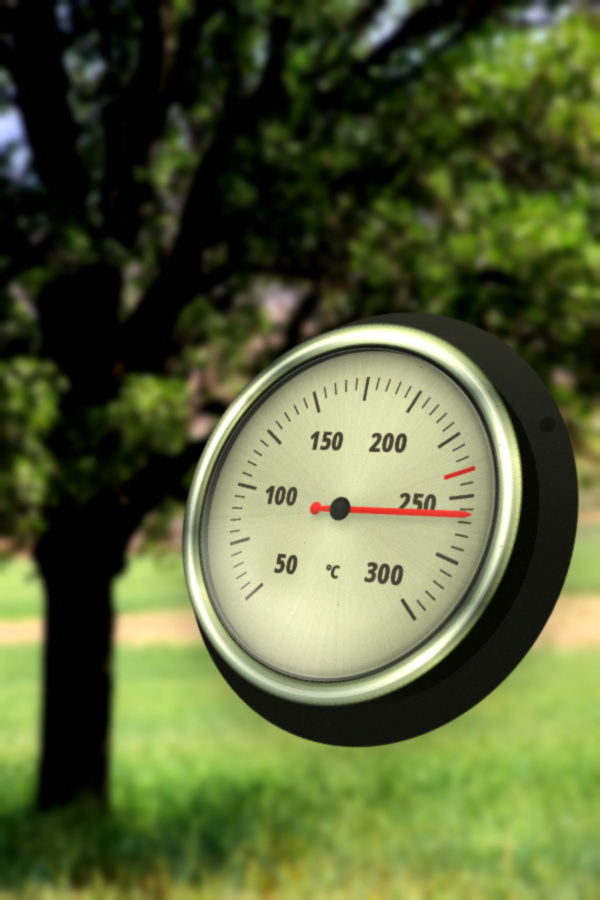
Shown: 257.5 (°C)
